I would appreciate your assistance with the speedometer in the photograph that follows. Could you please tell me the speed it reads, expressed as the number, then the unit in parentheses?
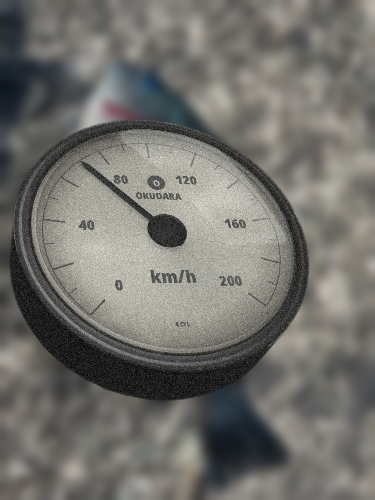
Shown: 70 (km/h)
